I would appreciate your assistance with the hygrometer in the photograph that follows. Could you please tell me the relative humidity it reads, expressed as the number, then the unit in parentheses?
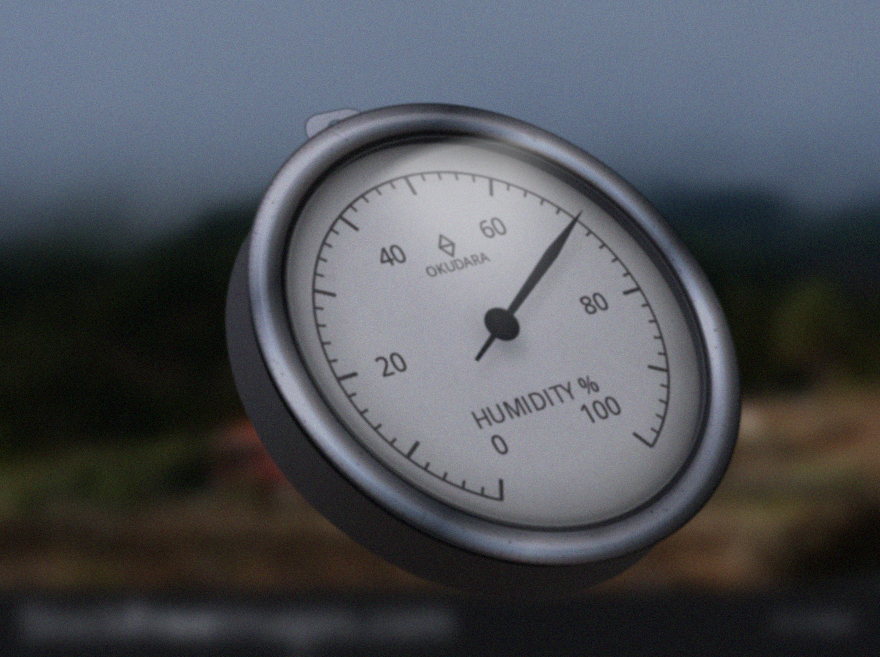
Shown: 70 (%)
